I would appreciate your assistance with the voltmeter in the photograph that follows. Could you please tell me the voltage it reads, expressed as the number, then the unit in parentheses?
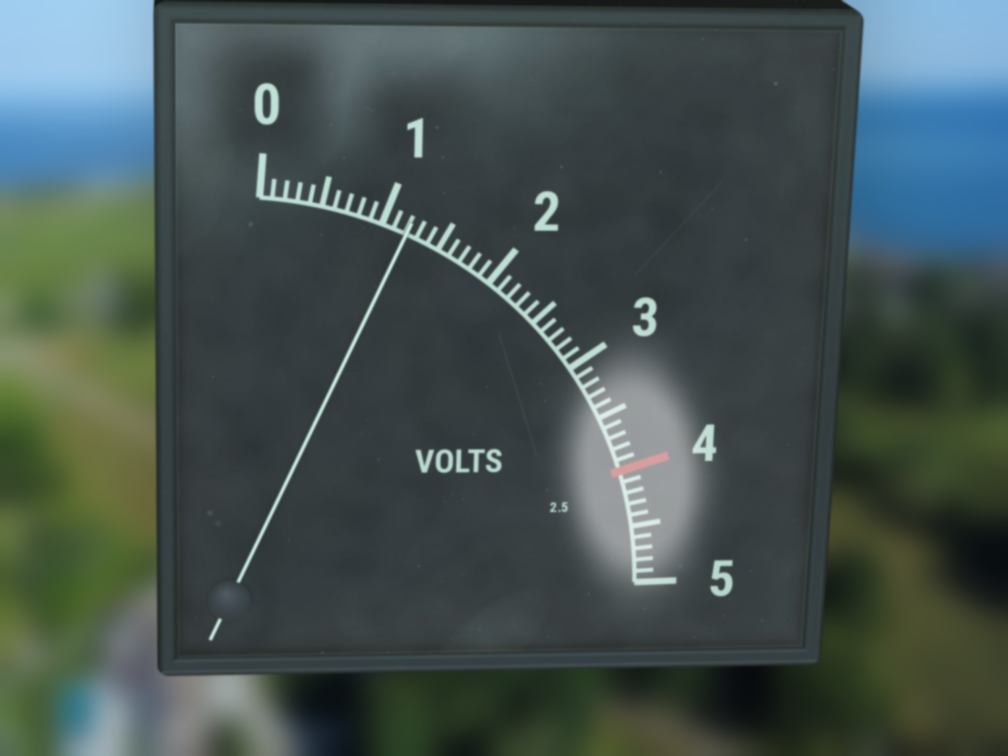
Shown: 1.2 (V)
